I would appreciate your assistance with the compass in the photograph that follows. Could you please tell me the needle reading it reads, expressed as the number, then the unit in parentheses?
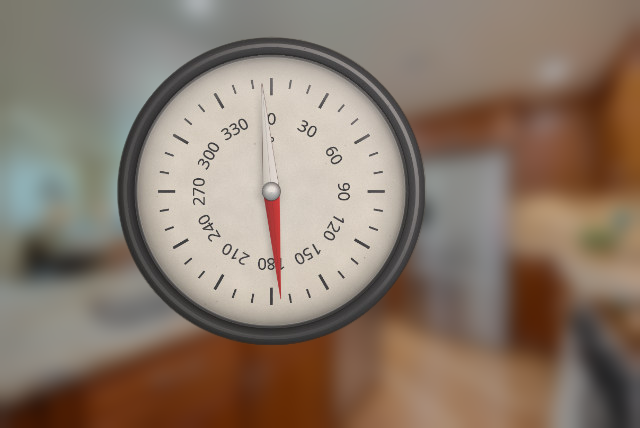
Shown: 175 (°)
